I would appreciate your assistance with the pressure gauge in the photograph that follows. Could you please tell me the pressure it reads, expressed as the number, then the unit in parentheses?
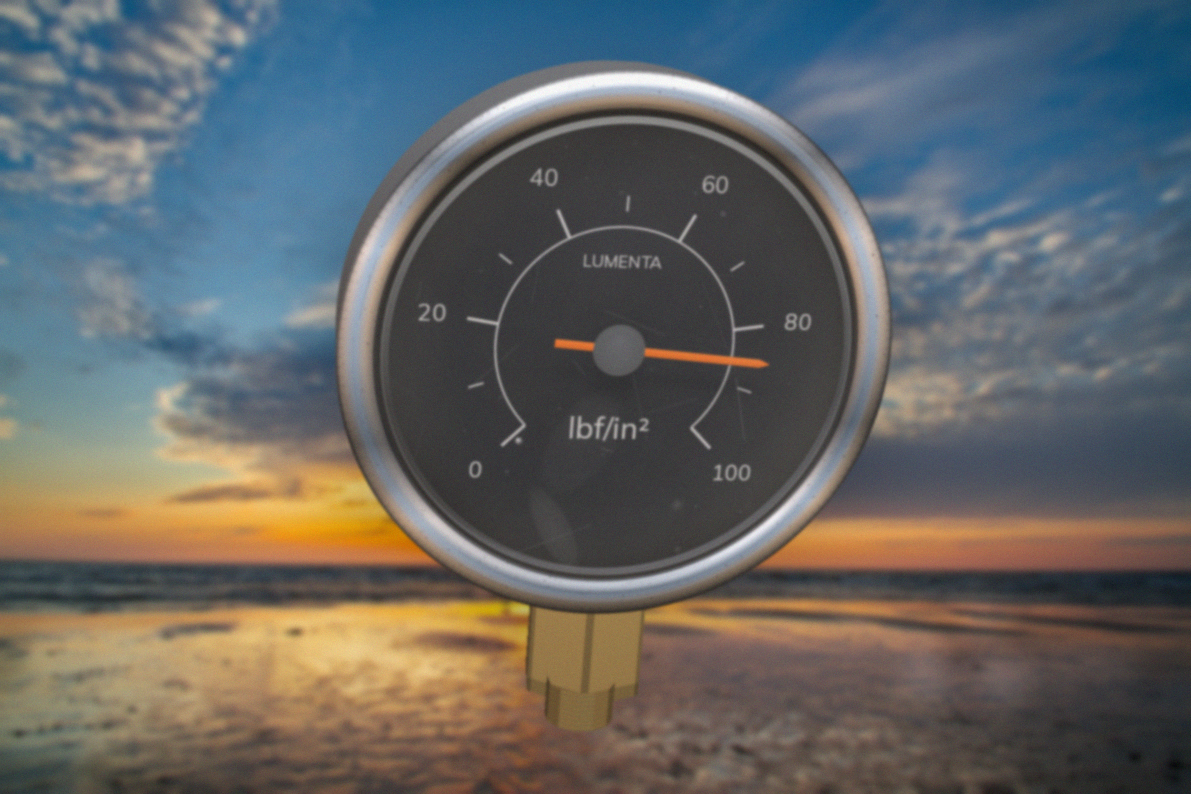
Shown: 85 (psi)
